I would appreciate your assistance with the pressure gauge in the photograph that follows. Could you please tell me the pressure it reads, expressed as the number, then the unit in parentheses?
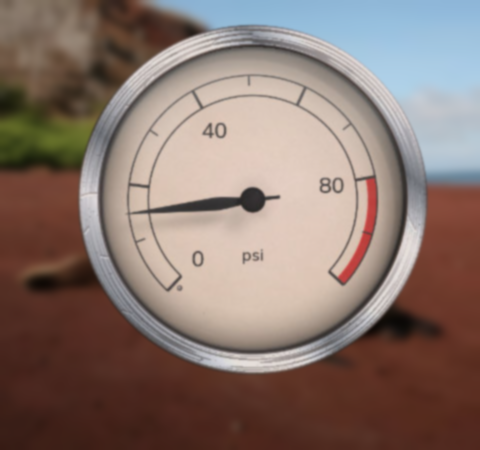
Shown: 15 (psi)
